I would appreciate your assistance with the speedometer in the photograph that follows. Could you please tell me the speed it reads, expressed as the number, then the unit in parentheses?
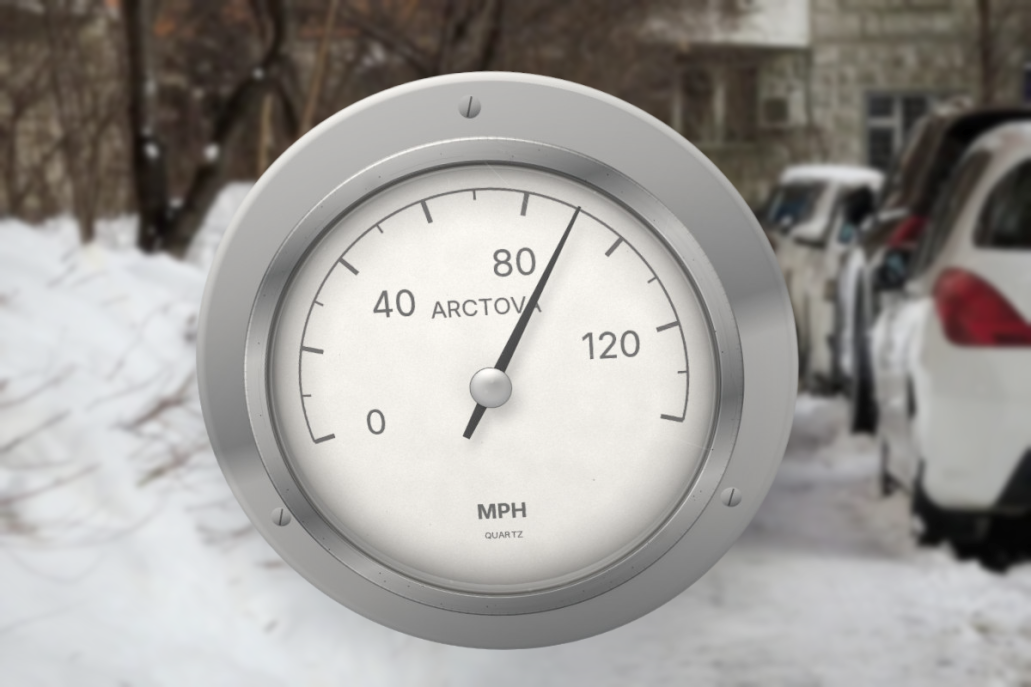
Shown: 90 (mph)
